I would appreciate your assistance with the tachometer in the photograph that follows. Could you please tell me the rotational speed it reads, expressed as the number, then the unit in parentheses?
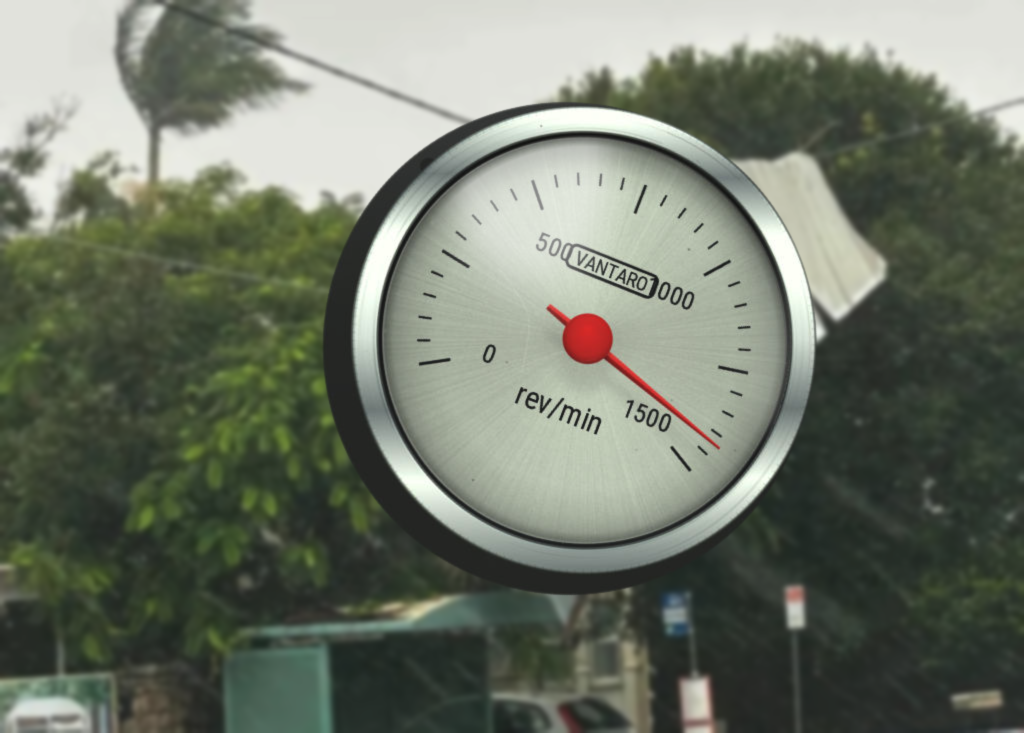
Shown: 1425 (rpm)
